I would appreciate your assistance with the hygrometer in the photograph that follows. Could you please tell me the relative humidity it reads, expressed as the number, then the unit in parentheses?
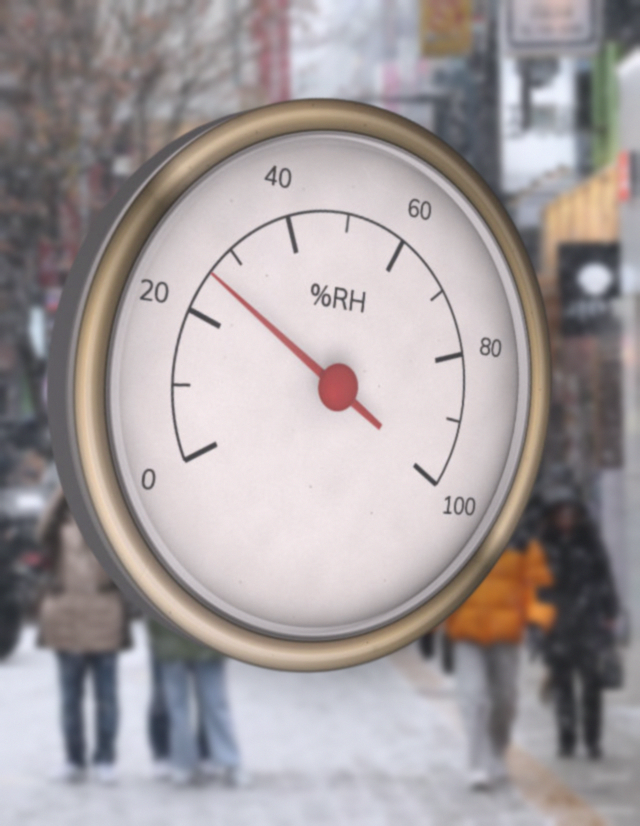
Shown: 25 (%)
